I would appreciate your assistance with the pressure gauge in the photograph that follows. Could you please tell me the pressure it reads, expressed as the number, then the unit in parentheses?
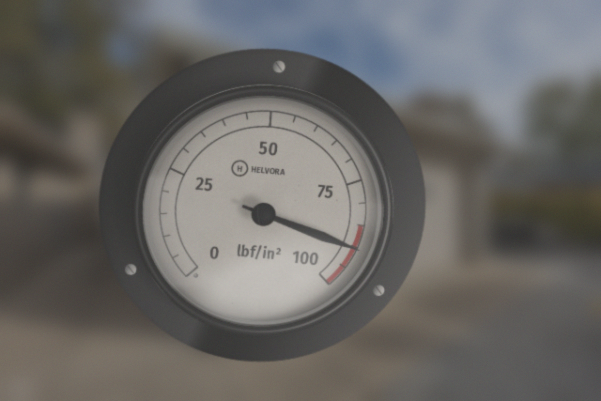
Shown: 90 (psi)
